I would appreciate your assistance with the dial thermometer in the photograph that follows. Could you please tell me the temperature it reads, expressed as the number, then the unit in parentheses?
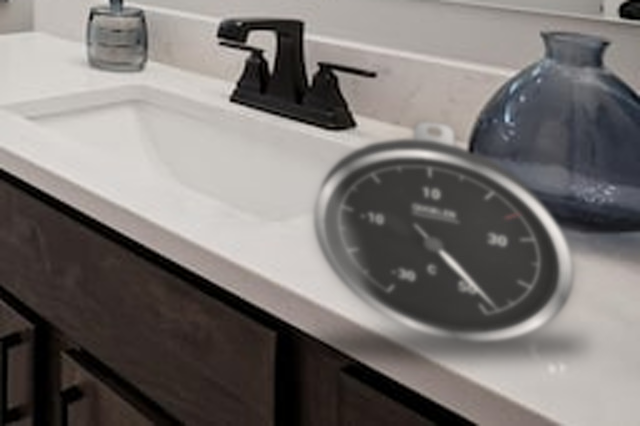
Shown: 47.5 (°C)
